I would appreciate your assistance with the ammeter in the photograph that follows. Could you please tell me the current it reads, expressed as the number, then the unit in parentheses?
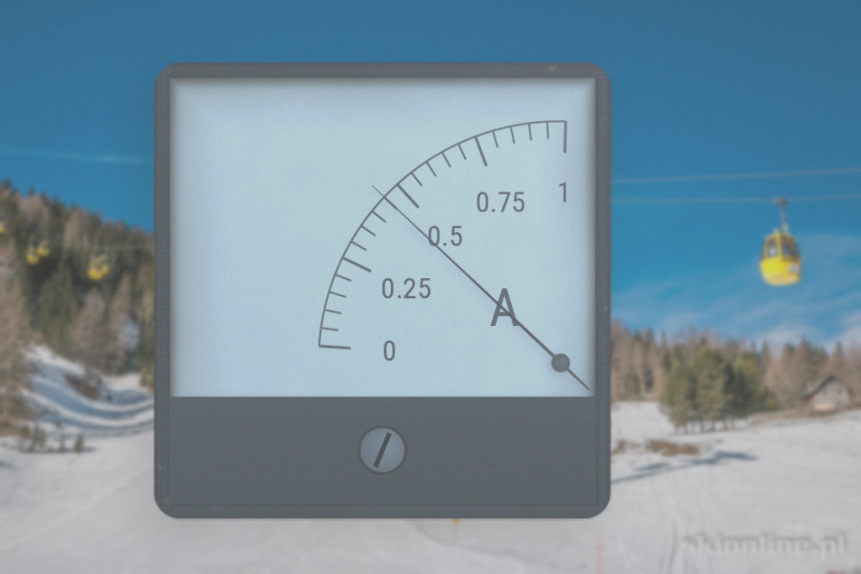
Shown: 0.45 (A)
